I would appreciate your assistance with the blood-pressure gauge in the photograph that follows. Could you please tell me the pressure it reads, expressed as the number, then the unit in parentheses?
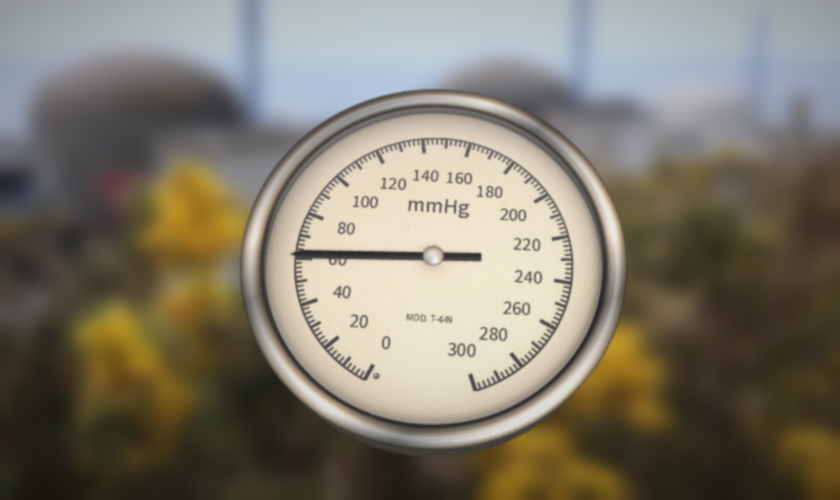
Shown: 60 (mmHg)
